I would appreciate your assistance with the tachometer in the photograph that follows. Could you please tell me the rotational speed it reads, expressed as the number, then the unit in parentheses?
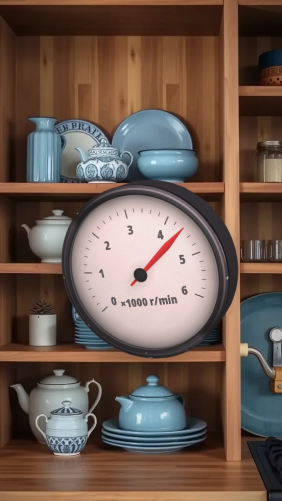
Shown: 4400 (rpm)
